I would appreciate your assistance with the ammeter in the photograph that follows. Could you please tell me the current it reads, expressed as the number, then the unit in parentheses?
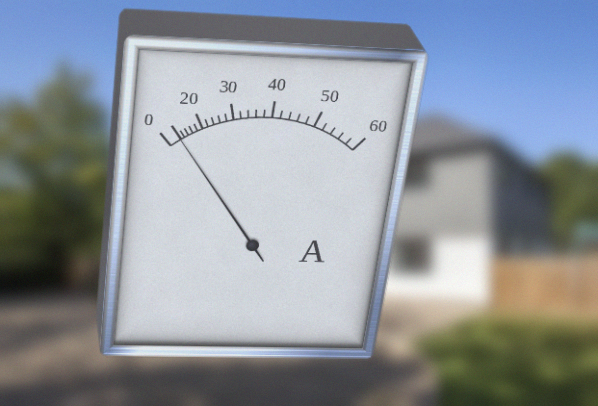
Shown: 10 (A)
